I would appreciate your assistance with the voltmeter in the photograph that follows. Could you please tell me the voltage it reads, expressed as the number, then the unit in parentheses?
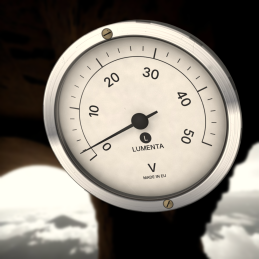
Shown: 2 (V)
